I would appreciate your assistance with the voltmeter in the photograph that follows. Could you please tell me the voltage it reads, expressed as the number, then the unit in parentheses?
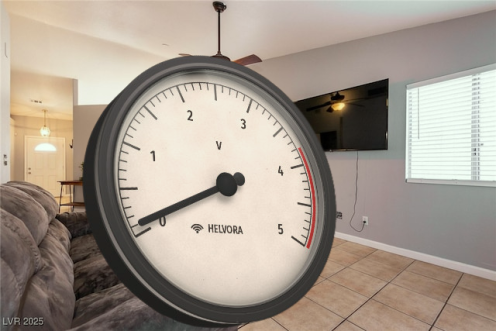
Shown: 0.1 (V)
